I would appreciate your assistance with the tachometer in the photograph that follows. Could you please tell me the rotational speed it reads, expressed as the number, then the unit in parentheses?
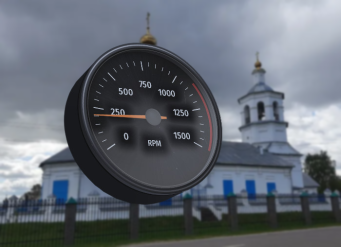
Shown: 200 (rpm)
